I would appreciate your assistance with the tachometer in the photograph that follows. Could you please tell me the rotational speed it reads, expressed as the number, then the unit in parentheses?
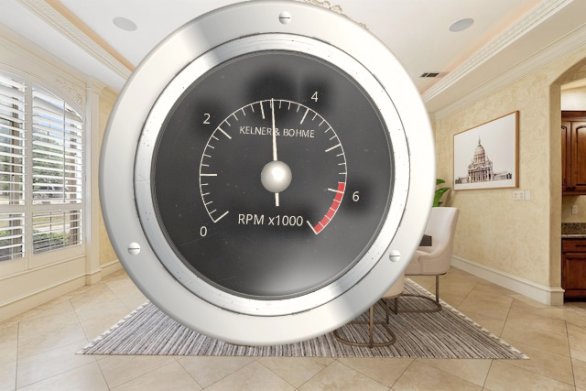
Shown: 3200 (rpm)
